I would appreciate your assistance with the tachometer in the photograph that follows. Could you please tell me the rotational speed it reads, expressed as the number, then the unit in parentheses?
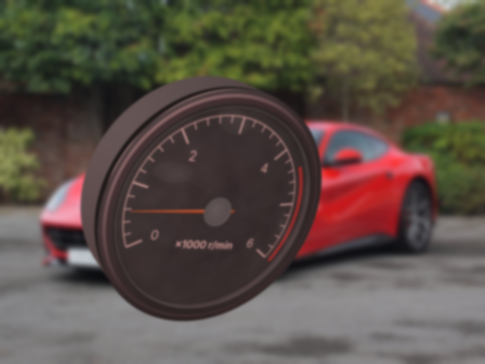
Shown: 600 (rpm)
